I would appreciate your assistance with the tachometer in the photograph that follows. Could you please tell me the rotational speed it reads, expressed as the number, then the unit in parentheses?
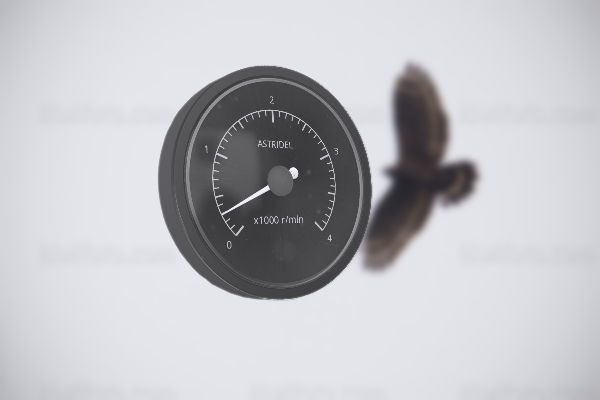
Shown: 300 (rpm)
